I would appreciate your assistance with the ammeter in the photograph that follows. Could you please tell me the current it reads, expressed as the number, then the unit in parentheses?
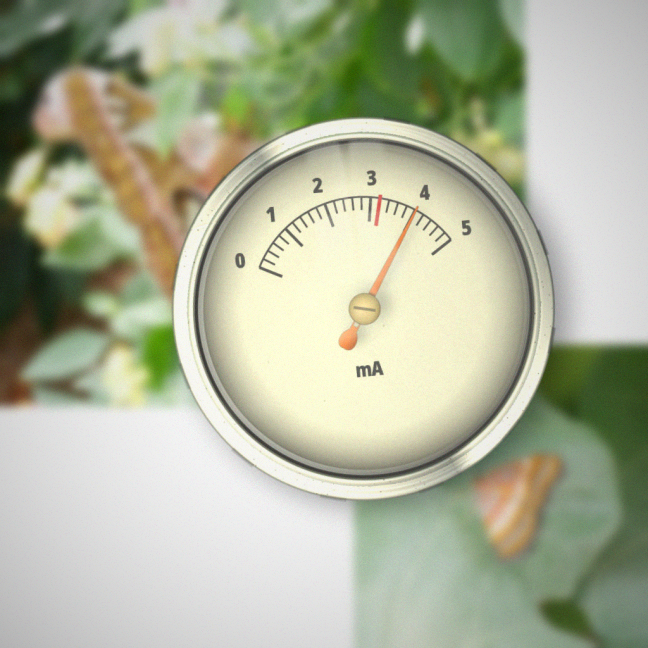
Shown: 4 (mA)
